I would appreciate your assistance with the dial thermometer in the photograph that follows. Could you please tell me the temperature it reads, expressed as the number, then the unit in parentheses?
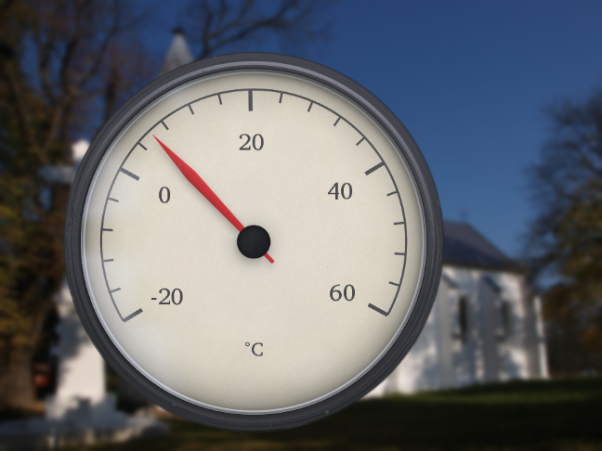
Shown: 6 (°C)
